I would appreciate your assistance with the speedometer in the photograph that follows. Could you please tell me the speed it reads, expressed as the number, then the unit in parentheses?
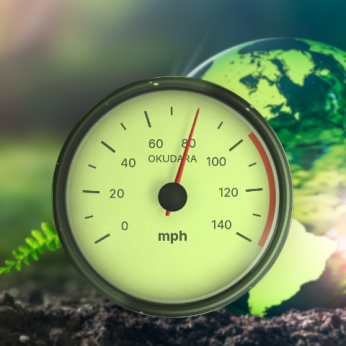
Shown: 80 (mph)
